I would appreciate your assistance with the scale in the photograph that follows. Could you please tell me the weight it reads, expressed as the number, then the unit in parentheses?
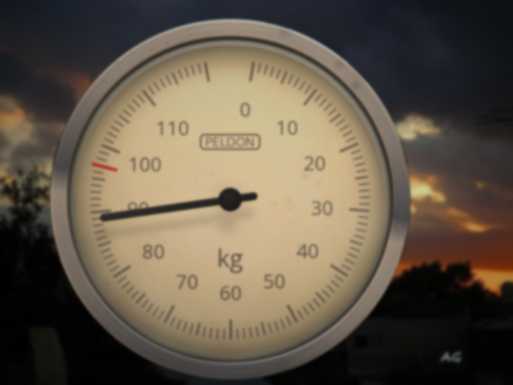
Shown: 89 (kg)
